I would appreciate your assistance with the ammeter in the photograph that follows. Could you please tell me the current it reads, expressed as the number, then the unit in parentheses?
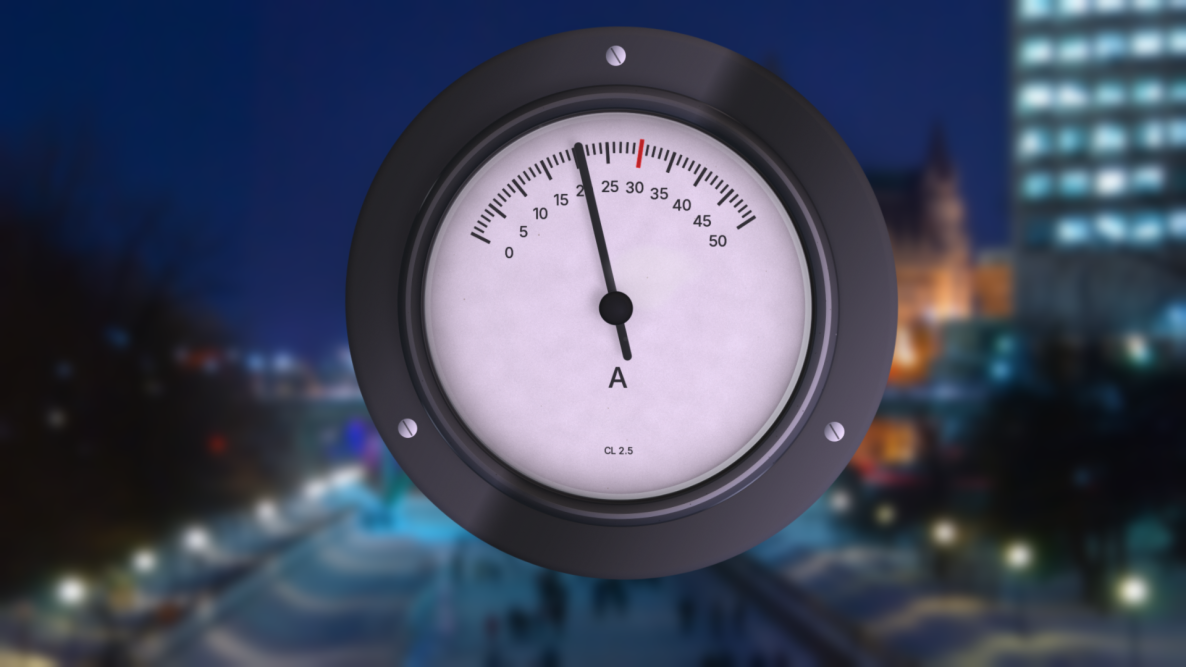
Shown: 21 (A)
